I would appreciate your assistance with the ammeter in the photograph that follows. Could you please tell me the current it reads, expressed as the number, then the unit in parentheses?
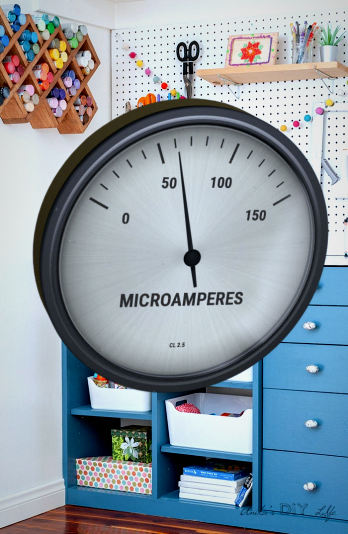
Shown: 60 (µA)
